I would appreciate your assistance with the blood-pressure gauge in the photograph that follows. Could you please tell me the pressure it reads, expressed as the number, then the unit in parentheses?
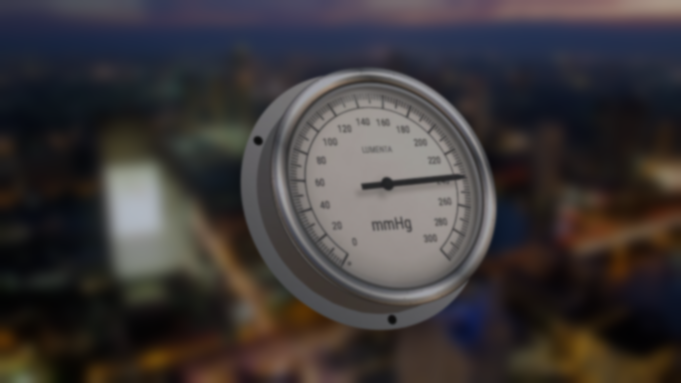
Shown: 240 (mmHg)
